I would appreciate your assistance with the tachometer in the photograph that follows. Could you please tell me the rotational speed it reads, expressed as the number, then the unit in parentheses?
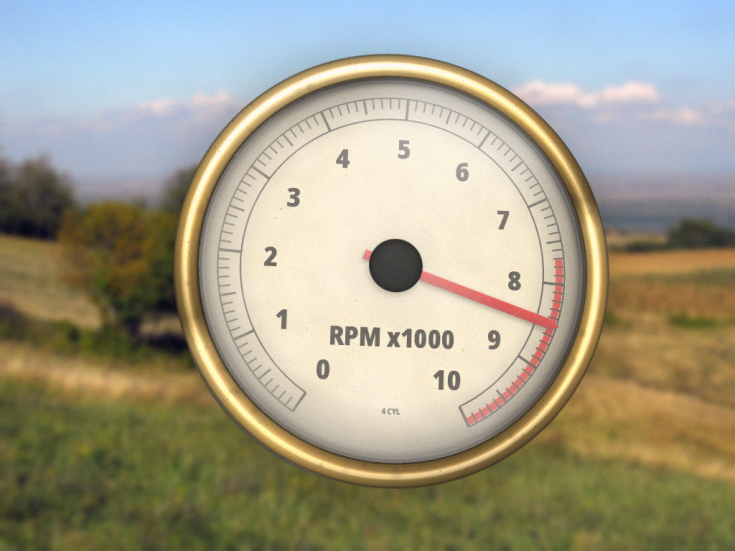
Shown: 8500 (rpm)
